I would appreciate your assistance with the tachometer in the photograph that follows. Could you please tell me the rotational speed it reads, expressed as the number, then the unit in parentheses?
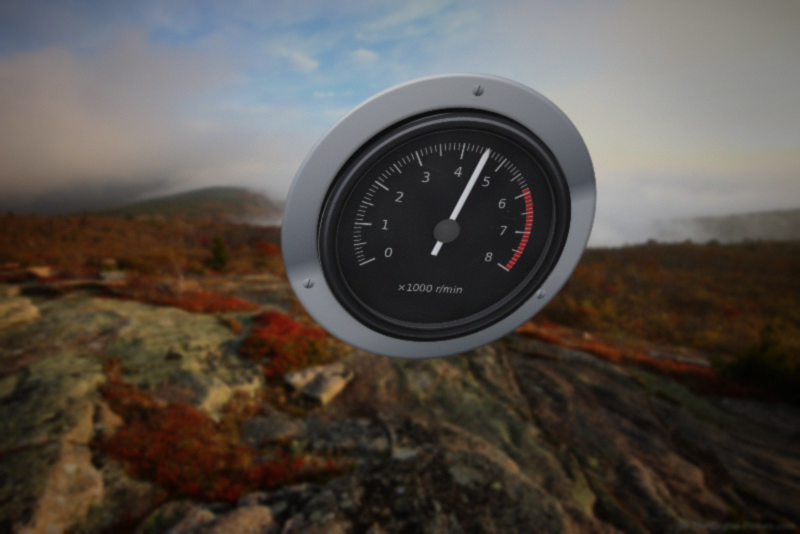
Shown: 4500 (rpm)
